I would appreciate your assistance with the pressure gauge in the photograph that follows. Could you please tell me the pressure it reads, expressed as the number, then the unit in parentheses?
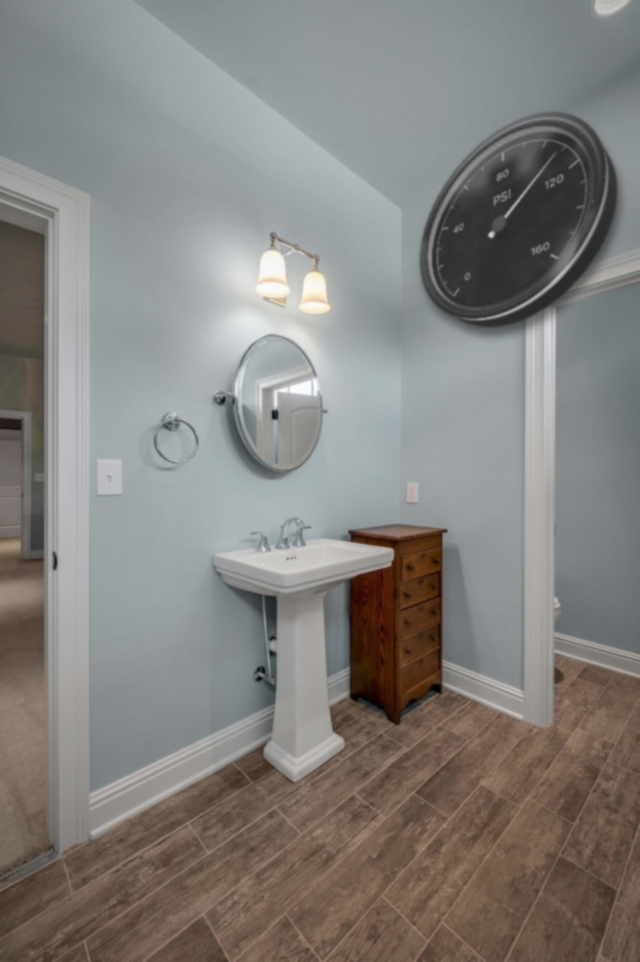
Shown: 110 (psi)
